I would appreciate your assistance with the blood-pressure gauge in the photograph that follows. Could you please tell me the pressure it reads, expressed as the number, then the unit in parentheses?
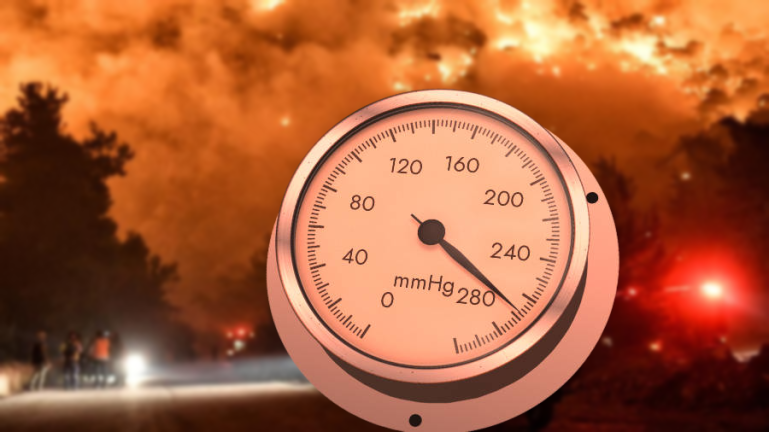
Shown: 268 (mmHg)
